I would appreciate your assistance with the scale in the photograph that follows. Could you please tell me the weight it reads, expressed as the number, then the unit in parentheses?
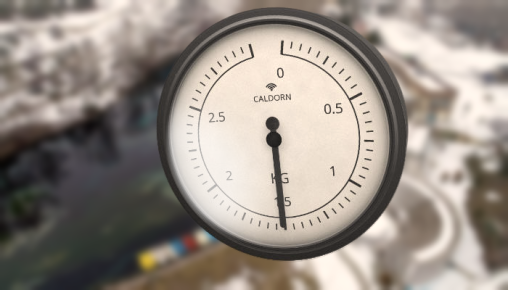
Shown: 1.5 (kg)
